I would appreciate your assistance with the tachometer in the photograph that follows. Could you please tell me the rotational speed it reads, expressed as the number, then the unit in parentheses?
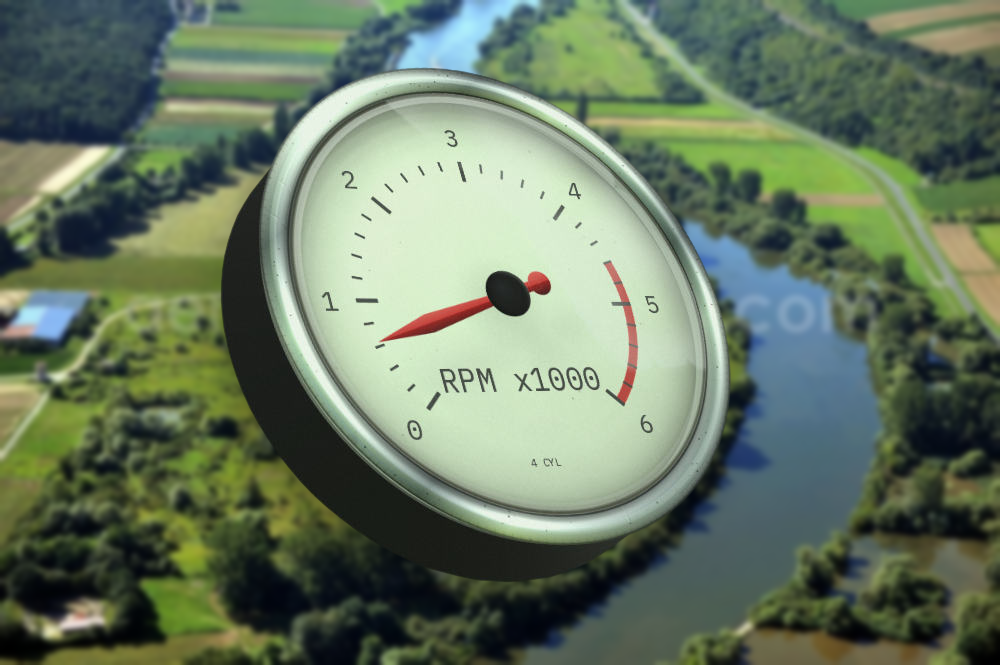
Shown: 600 (rpm)
